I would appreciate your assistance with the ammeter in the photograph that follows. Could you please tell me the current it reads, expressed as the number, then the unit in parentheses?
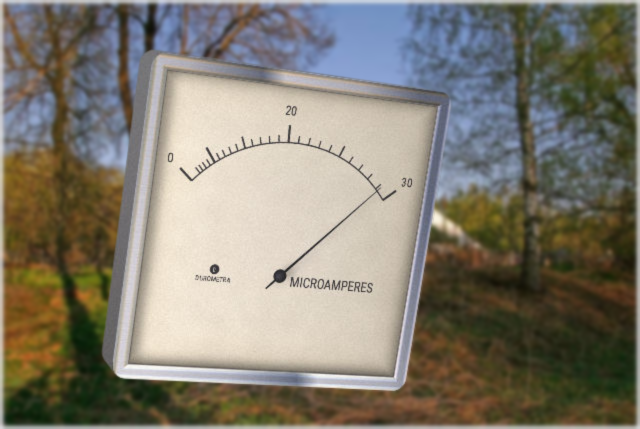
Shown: 29 (µA)
